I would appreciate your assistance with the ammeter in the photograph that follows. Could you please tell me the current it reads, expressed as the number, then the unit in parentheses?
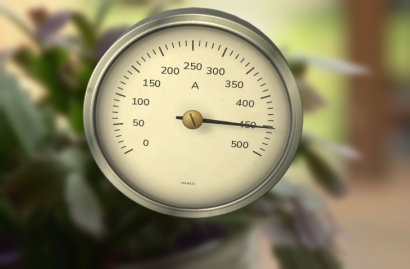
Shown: 450 (A)
